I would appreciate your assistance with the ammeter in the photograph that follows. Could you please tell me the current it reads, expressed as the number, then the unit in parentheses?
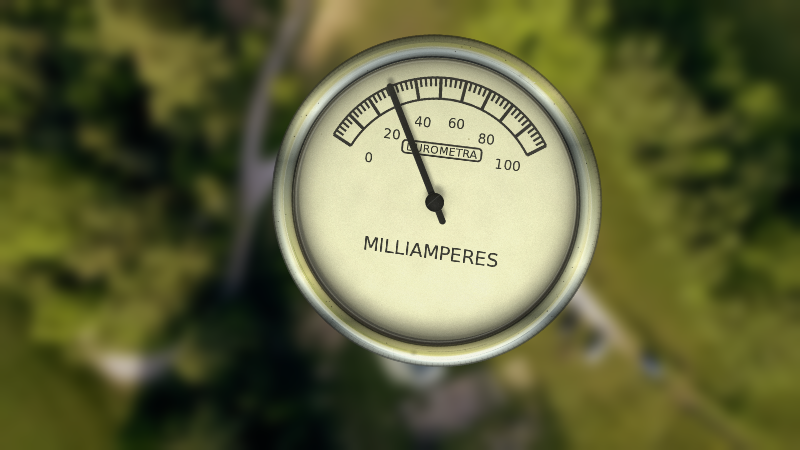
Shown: 30 (mA)
